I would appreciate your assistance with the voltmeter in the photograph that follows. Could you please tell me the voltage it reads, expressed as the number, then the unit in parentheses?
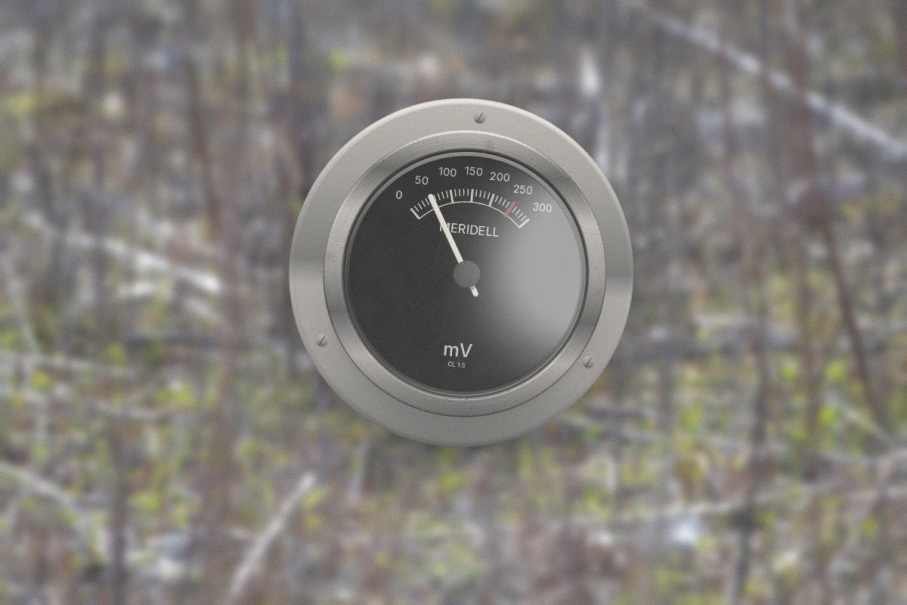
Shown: 50 (mV)
